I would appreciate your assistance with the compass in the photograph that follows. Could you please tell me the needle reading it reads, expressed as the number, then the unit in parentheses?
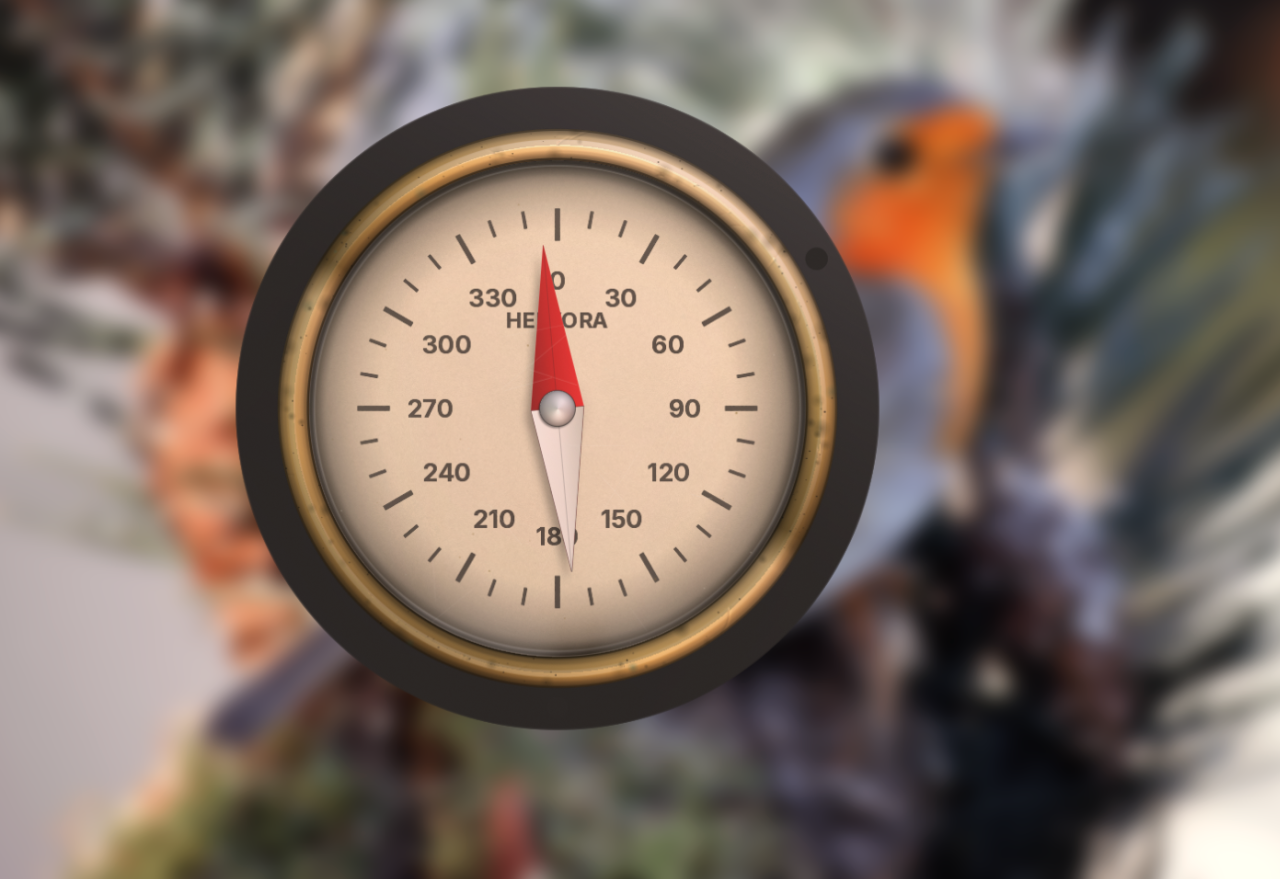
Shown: 355 (°)
